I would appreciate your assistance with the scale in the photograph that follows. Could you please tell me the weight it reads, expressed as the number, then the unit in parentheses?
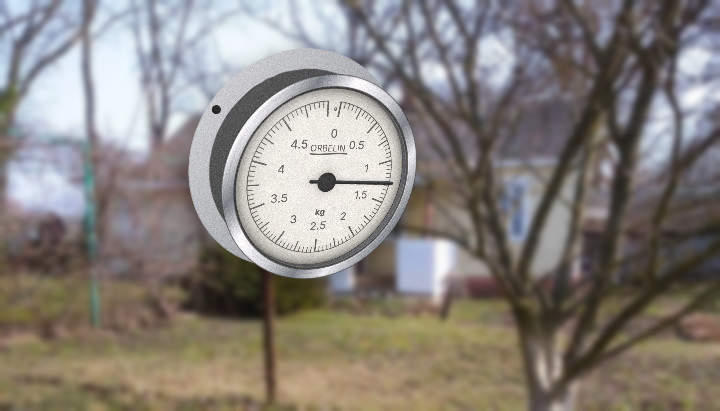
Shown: 1.25 (kg)
